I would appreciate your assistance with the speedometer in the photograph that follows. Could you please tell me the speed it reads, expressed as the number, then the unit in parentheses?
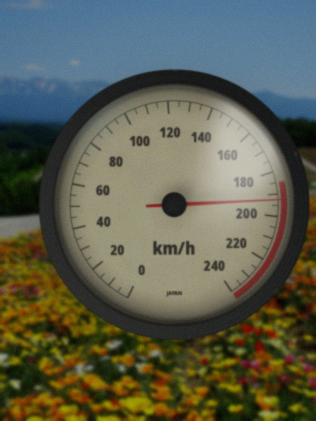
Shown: 192.5 (km/h)
